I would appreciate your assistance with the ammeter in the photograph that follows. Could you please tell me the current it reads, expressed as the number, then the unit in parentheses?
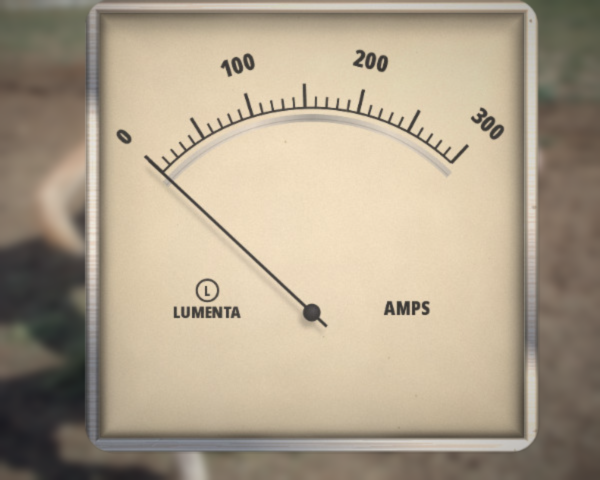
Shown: 0 (A)
